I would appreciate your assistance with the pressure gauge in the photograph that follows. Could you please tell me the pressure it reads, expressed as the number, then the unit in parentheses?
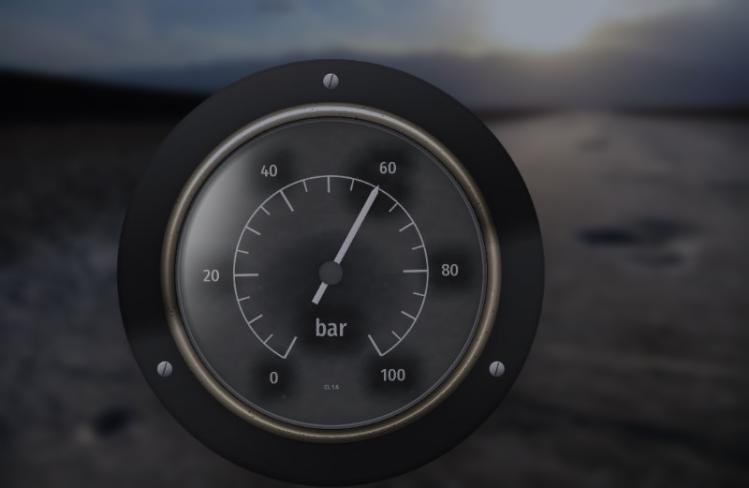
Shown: 60 (bar)
